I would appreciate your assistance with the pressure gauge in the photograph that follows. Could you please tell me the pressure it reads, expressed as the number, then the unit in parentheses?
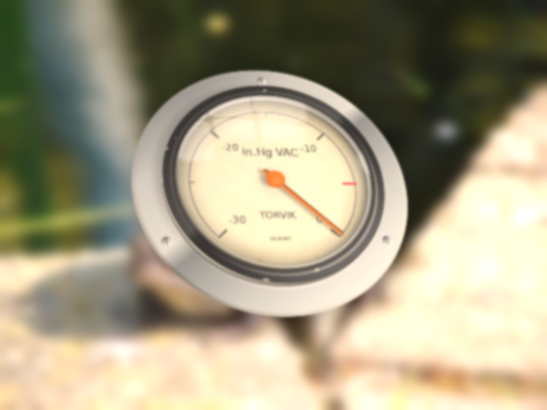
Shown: 0 (inHg)
